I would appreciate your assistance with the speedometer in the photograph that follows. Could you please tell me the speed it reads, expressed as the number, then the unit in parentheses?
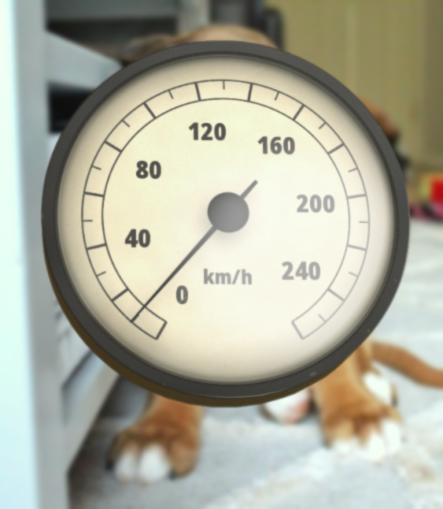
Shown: 10 (km/h)
